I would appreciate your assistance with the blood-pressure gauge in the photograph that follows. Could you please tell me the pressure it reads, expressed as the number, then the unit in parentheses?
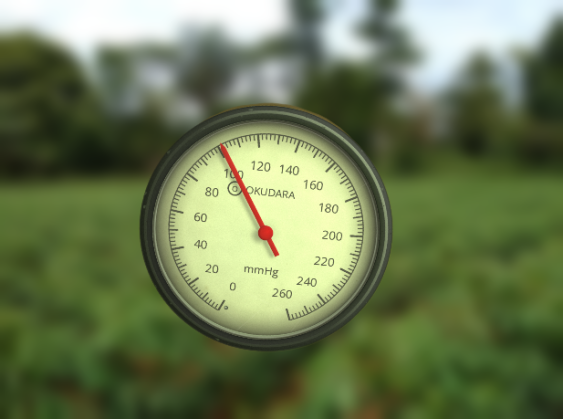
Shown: 102 (mmHg)
